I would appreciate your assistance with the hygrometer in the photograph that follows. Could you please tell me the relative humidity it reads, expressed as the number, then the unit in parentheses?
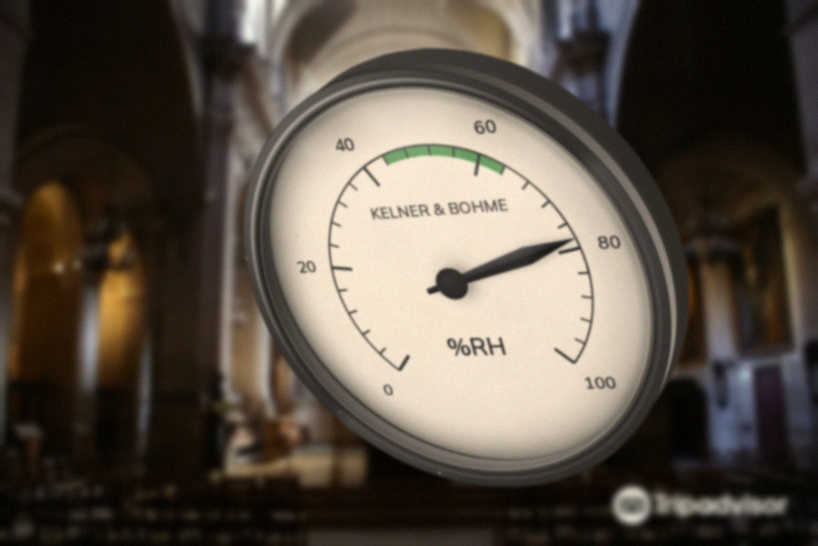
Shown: 78 (%)
